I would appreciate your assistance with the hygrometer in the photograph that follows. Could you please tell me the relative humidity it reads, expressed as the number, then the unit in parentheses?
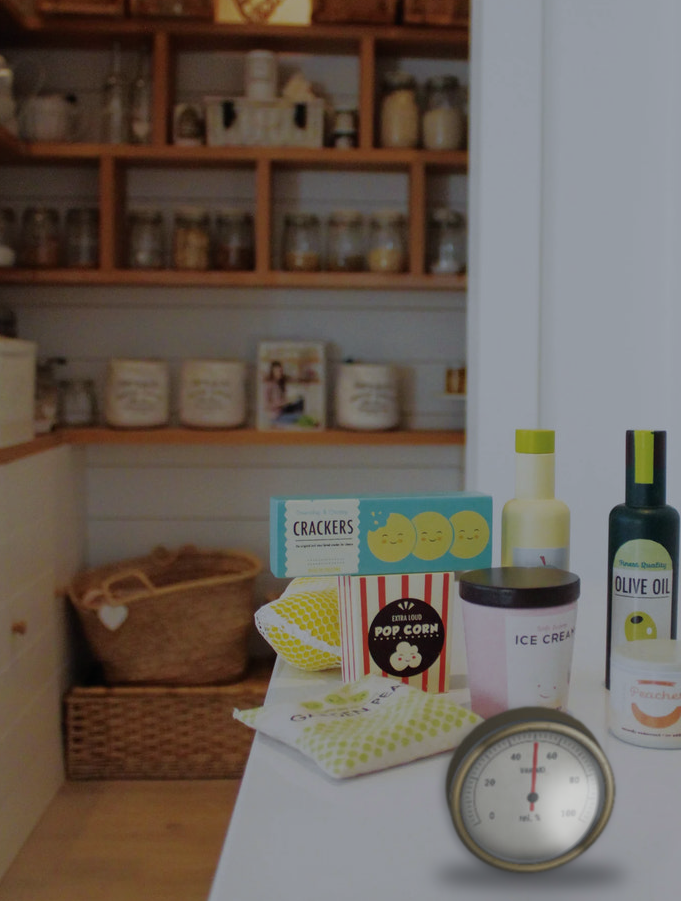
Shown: 50 (%)
